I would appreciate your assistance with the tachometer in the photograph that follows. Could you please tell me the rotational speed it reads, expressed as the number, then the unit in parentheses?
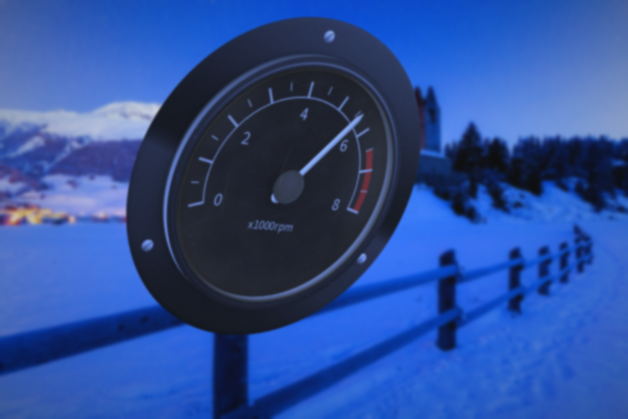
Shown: 5500 (rpm)
